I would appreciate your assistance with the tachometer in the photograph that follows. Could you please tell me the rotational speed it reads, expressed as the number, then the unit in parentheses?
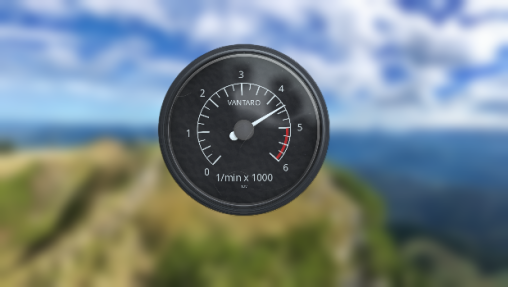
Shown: 4375 (rpm)
